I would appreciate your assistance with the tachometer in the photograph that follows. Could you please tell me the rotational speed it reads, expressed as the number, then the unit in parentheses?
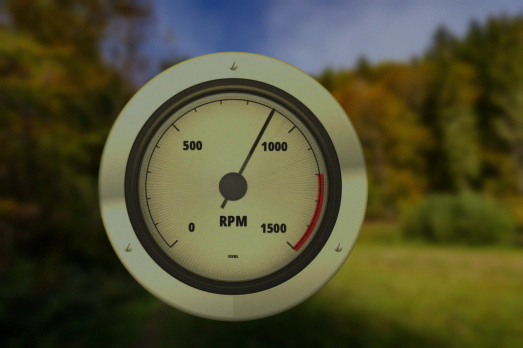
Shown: 900 (rpm)
